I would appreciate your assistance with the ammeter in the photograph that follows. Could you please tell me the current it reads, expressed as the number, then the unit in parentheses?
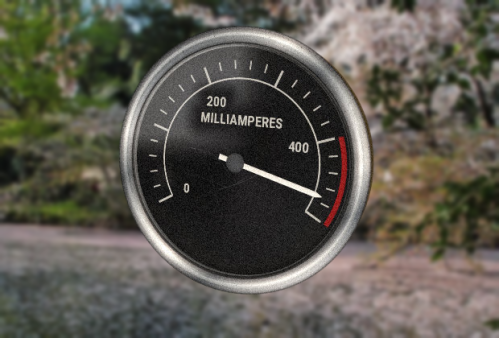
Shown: 470 (mA)
